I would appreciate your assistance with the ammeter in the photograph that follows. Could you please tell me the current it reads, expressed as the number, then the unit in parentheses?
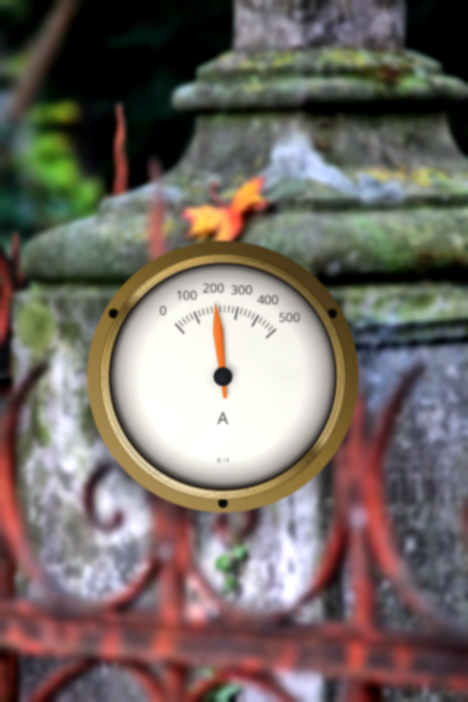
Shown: 200 (A)
